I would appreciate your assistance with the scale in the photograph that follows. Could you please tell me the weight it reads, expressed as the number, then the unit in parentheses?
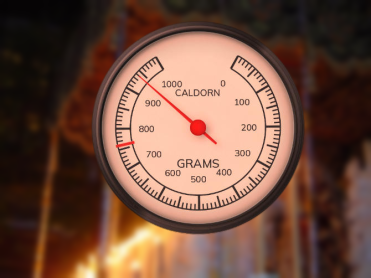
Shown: 940 (g)
